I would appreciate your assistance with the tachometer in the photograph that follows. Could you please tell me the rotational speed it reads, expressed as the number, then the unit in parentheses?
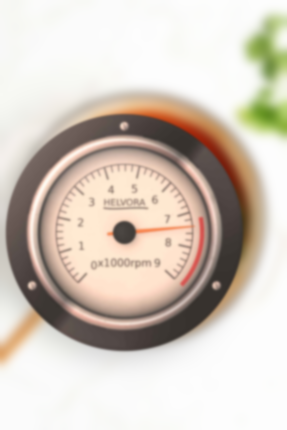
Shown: 7400 (rpm)
